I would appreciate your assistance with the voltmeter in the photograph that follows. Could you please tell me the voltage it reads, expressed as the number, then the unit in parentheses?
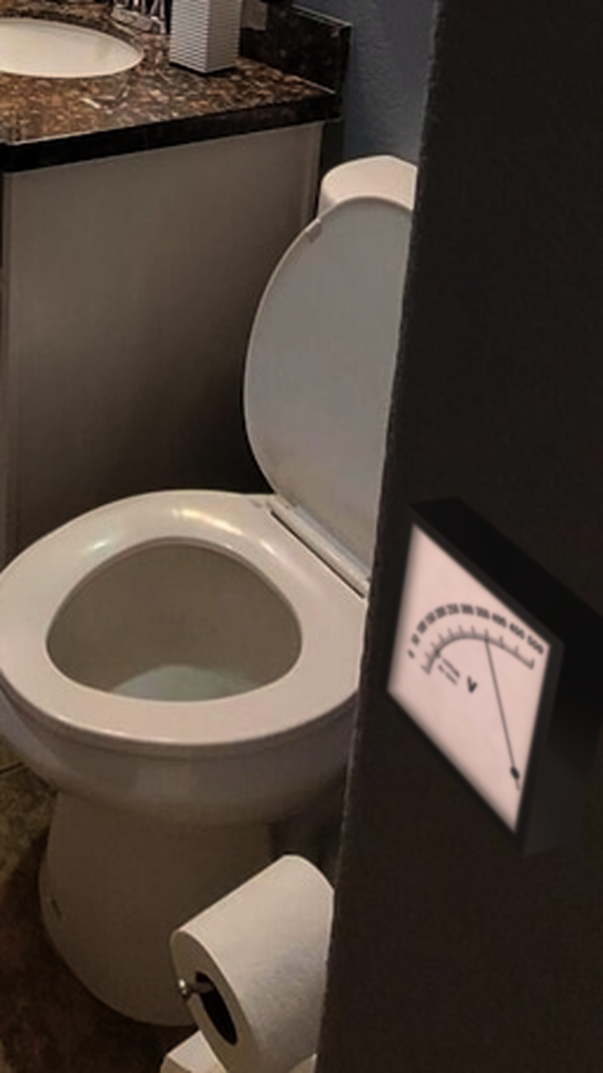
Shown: 350 (V)
